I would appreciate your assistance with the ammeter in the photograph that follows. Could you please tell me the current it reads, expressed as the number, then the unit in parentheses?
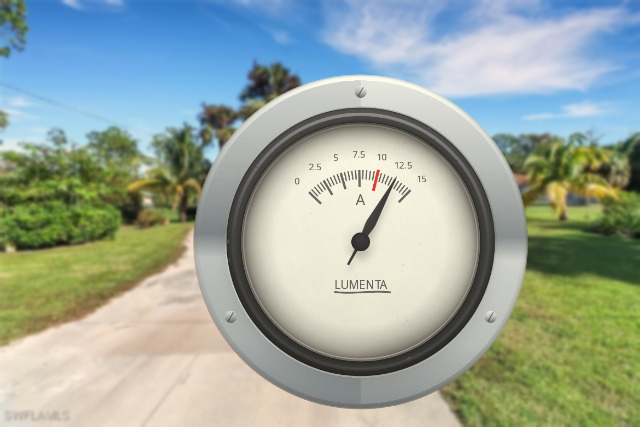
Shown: 12.5 (A)
